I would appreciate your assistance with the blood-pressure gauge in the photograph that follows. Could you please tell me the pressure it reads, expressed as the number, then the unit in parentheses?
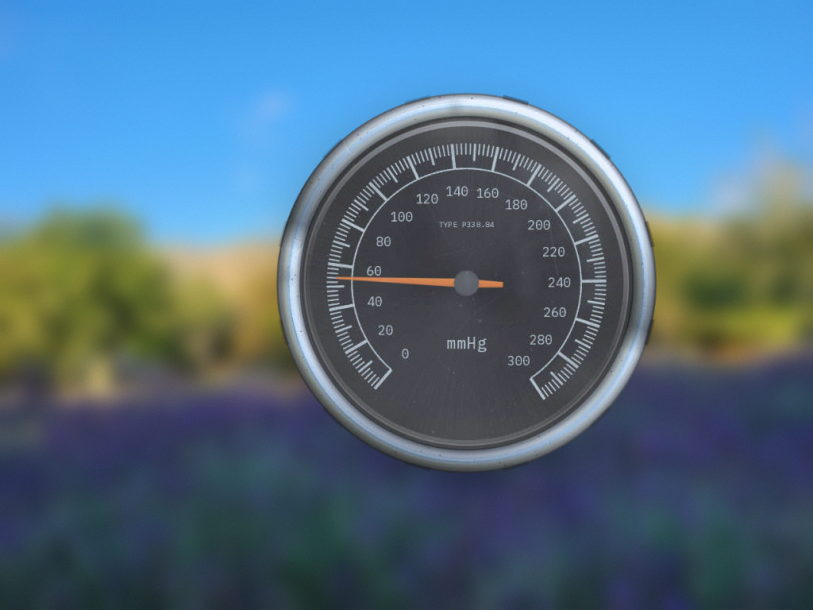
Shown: 54 (mmHg)
